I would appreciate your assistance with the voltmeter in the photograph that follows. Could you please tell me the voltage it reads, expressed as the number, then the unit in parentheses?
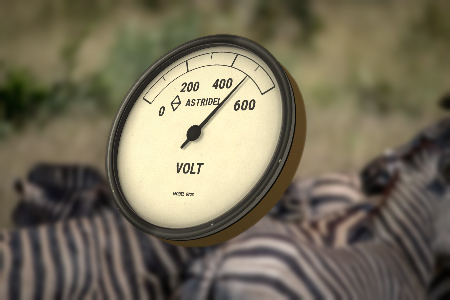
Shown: 500 (V)
